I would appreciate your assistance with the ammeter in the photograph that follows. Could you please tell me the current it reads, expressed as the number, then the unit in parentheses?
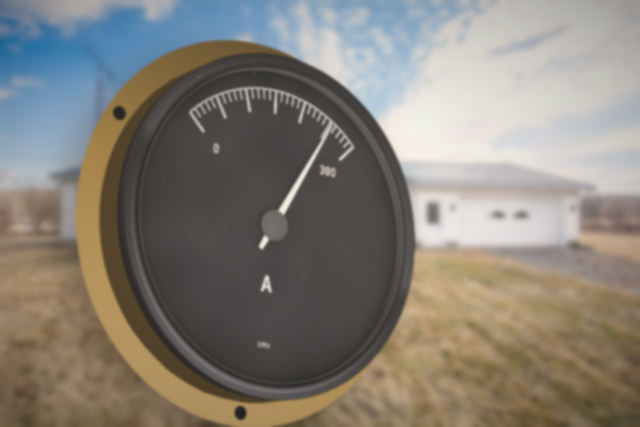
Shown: 250 (A)
